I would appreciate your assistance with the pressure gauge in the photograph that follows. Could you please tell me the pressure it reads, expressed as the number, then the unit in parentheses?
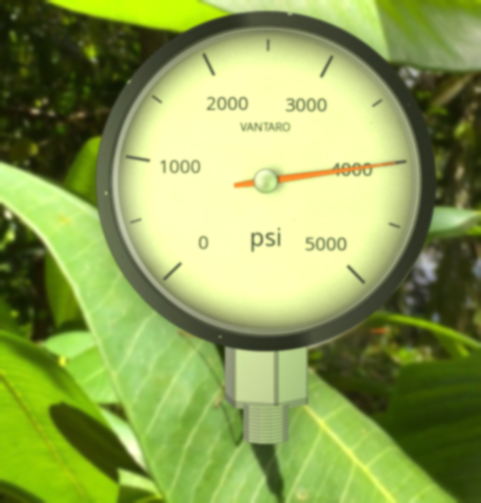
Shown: 4000 (psi)
